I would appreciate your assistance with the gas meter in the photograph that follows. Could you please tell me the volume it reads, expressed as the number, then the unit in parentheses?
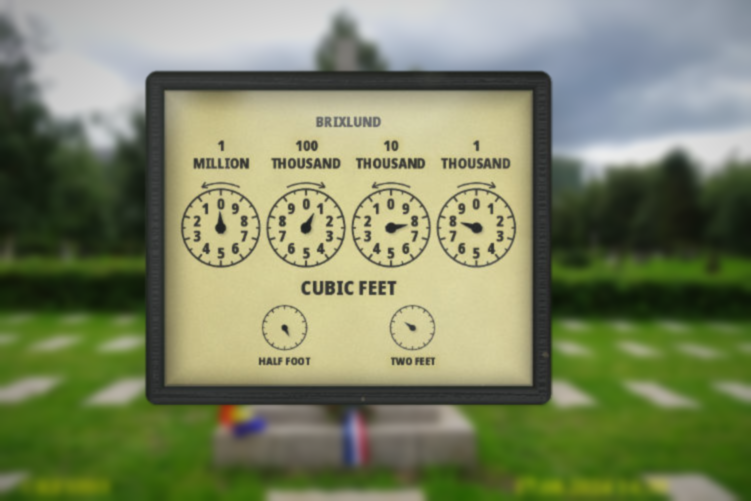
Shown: 7800 (ft³)
